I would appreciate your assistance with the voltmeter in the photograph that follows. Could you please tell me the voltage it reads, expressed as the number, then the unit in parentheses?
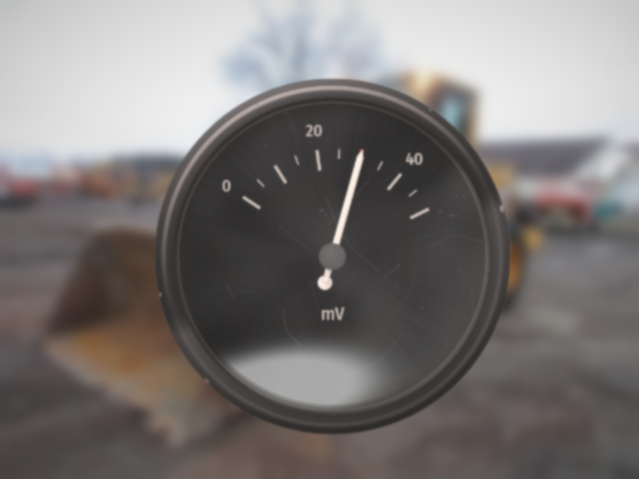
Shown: 30 (mV)
